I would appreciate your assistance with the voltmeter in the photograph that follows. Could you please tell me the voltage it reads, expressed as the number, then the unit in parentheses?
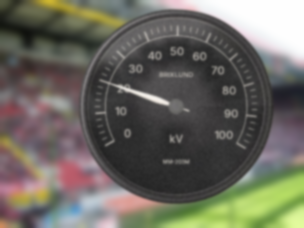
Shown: 20 (kV)
